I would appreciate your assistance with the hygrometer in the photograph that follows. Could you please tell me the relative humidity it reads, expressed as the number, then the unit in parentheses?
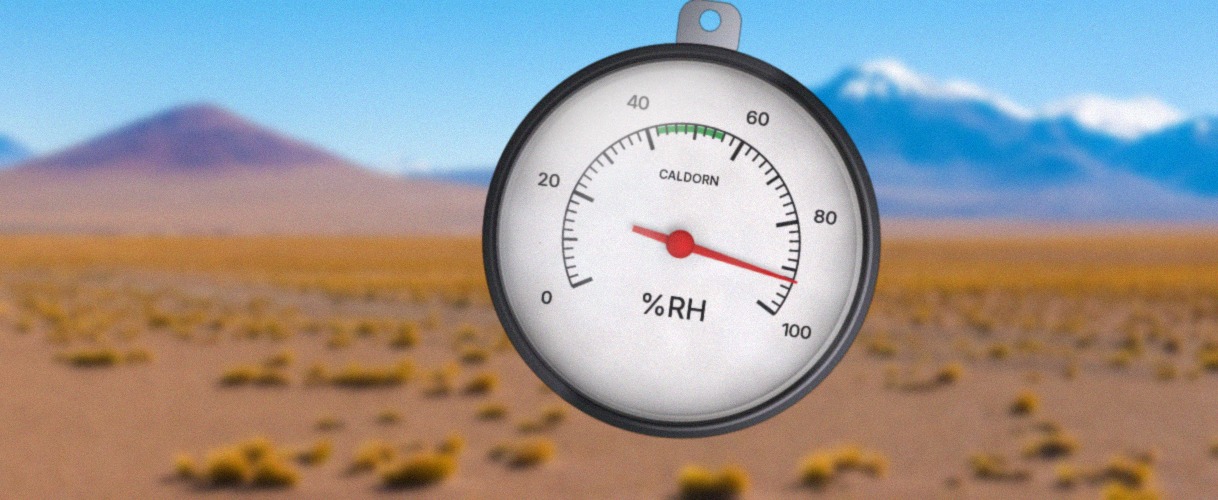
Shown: 92 (%)
